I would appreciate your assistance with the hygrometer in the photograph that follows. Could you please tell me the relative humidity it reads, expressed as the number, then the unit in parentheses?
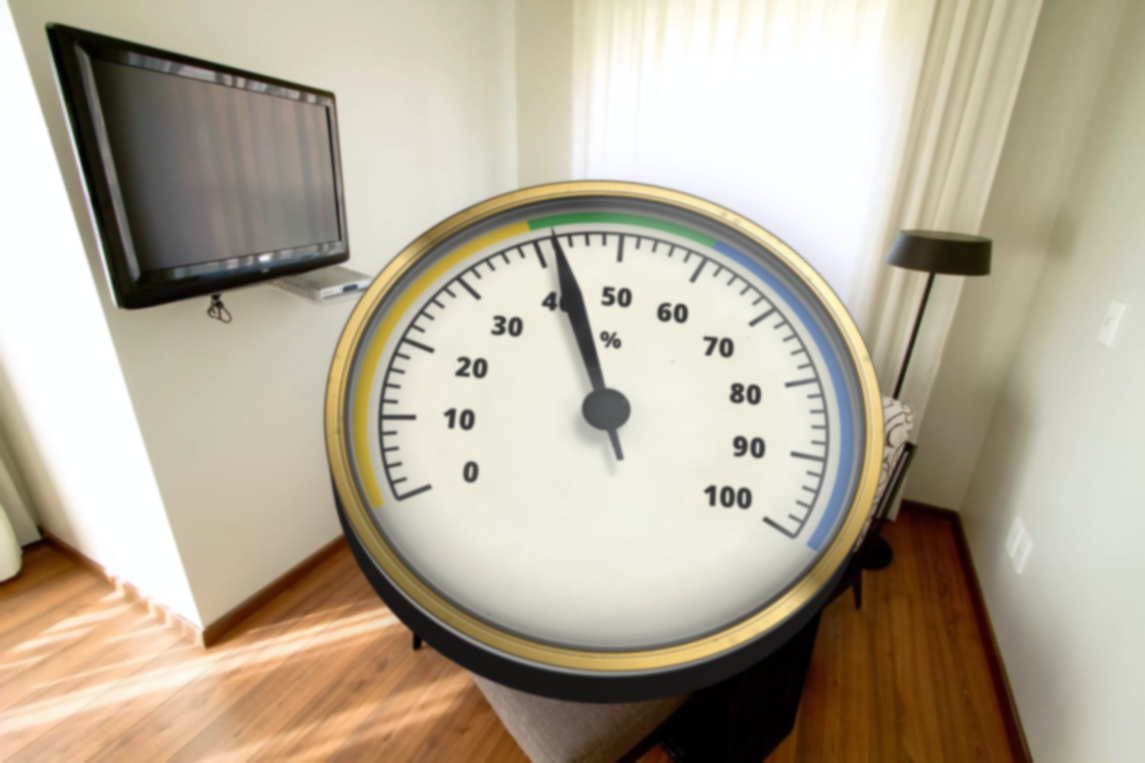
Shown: 42 (%)
